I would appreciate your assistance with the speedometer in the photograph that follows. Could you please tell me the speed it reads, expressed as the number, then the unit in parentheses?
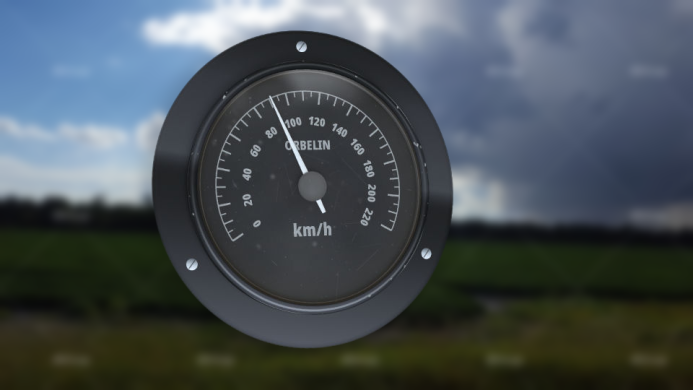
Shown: 90 (km/h)
